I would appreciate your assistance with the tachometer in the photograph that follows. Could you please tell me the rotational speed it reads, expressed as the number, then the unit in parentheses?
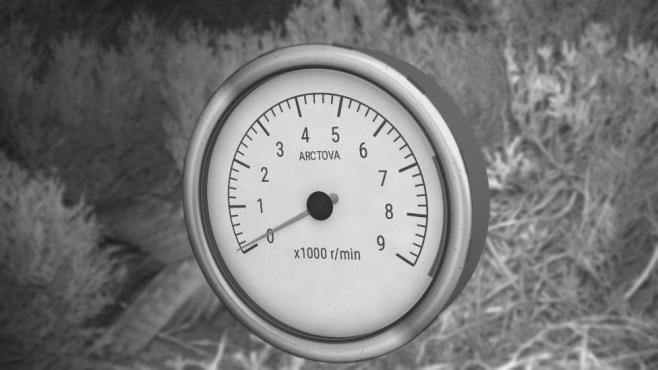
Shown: 100 (rpm)
